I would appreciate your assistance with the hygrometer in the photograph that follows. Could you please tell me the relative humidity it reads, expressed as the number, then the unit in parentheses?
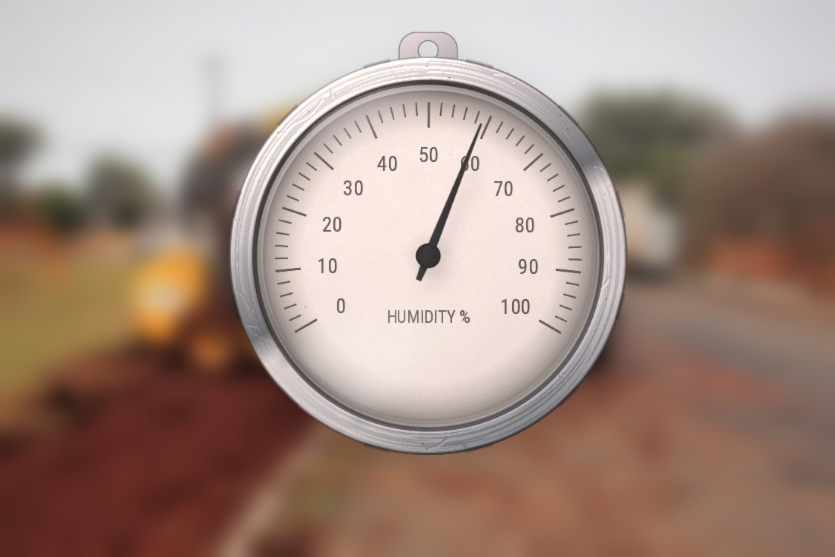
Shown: 59 (%)
